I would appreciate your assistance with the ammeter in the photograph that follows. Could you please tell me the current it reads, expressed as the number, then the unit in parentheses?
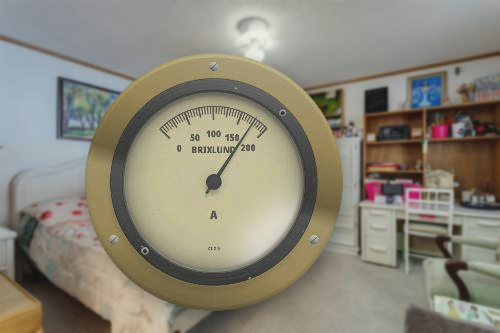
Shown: 175 (A)
